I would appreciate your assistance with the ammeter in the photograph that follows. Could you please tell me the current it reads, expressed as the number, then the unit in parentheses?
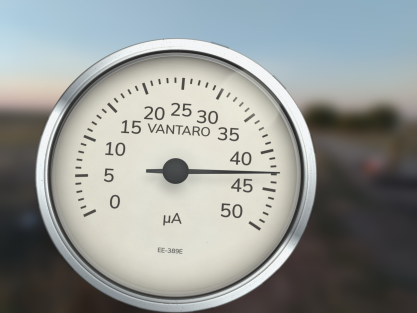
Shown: 43 (µA)
